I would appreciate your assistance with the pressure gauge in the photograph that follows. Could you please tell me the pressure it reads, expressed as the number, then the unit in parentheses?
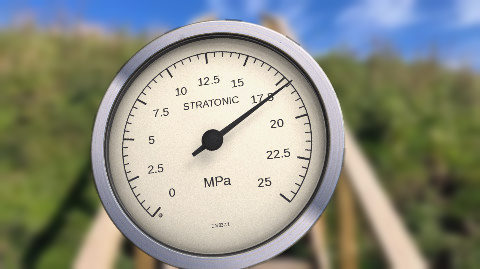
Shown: 18 (MPa)
